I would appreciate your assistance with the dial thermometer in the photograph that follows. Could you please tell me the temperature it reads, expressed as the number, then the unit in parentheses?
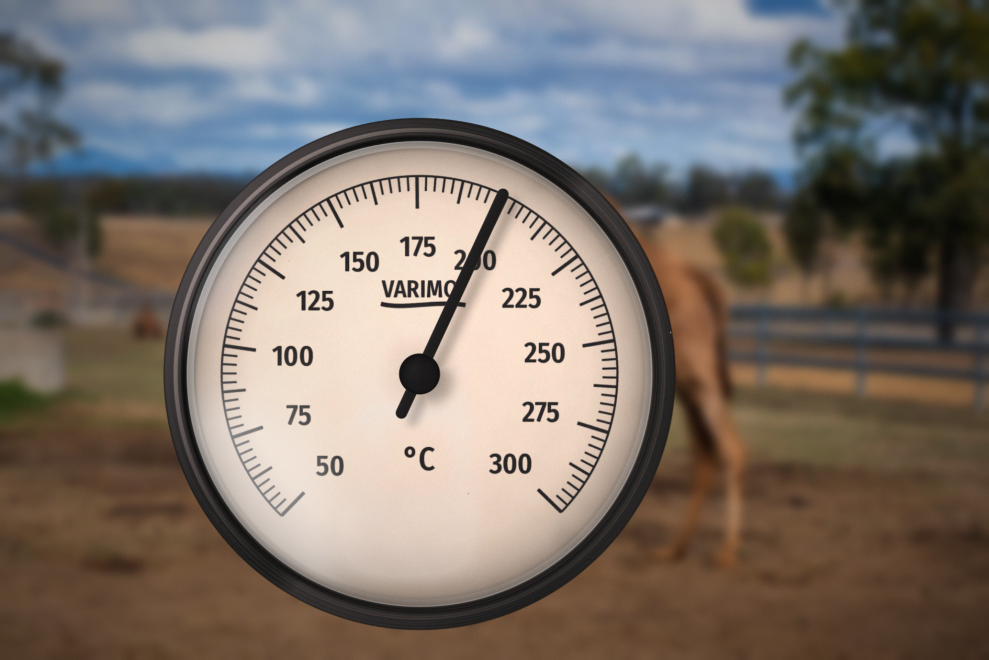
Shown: 198.75 (°C)
